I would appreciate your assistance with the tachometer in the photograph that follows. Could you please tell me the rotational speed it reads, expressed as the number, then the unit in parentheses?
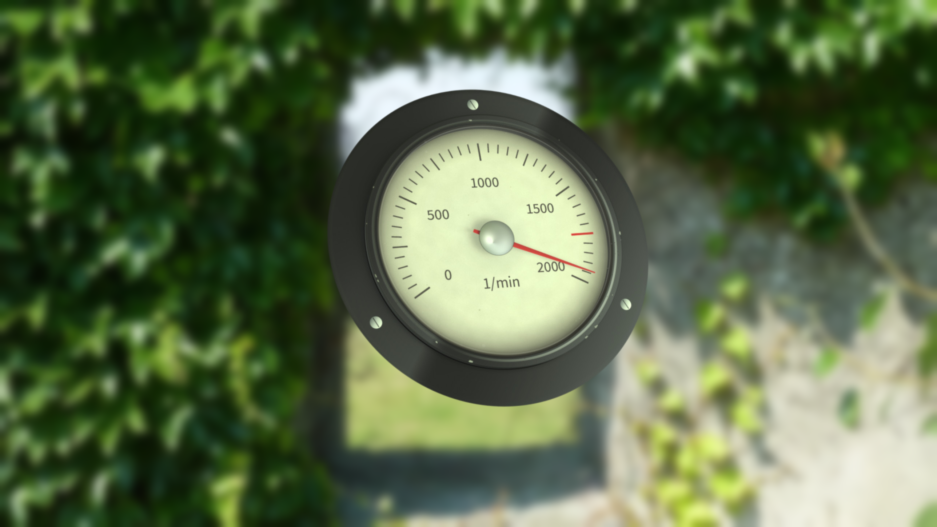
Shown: 1950 (rpm)
